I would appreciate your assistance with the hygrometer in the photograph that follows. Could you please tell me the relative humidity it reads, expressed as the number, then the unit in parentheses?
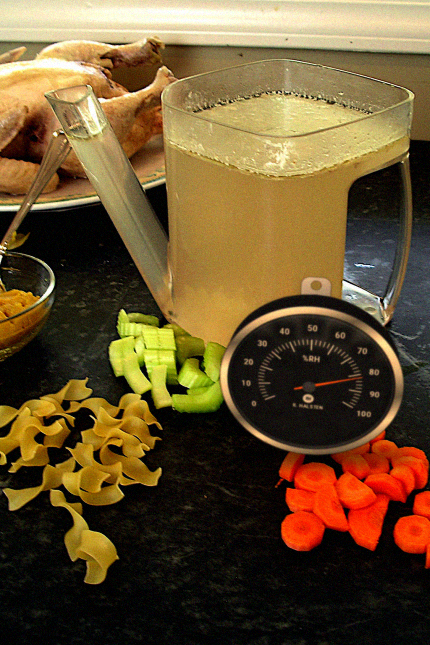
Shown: 80 (%)
